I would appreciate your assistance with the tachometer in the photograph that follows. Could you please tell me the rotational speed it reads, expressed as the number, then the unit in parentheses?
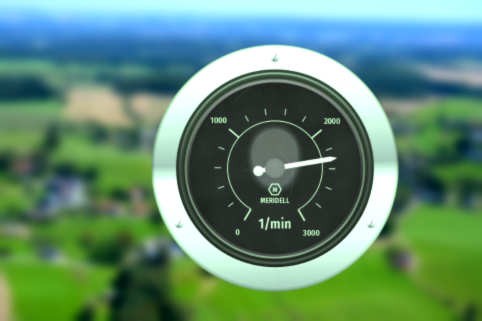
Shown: 2300 (rpm)
